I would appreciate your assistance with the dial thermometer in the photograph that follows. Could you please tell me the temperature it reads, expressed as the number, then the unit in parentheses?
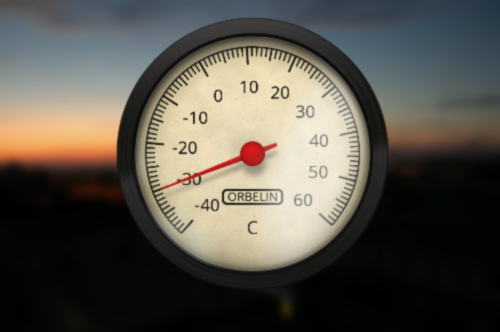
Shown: -30 (°C)
